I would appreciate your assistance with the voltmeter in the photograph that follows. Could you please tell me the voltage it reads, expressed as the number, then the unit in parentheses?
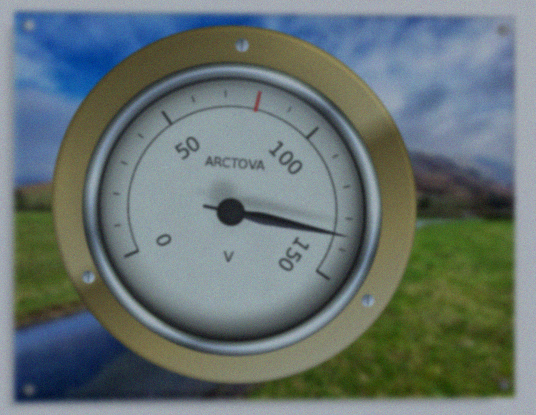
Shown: 135 (V)
